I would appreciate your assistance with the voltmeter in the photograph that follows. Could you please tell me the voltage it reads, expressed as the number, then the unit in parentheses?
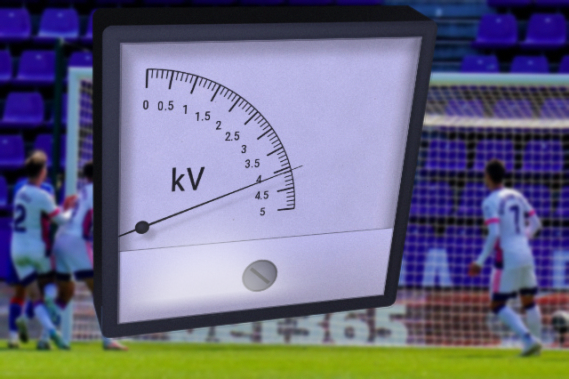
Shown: 4 (kV)
